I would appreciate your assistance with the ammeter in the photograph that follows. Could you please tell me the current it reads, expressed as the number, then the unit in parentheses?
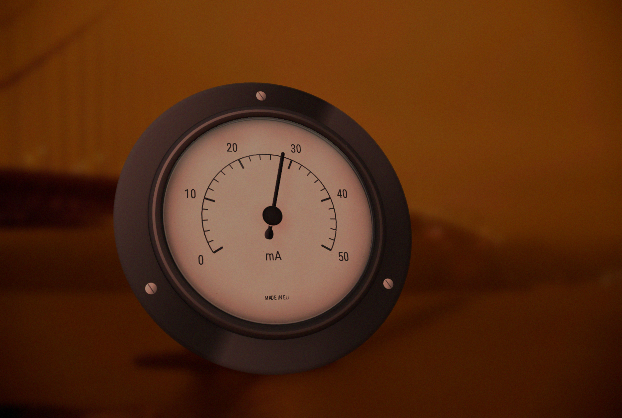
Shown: 28 (mA)
